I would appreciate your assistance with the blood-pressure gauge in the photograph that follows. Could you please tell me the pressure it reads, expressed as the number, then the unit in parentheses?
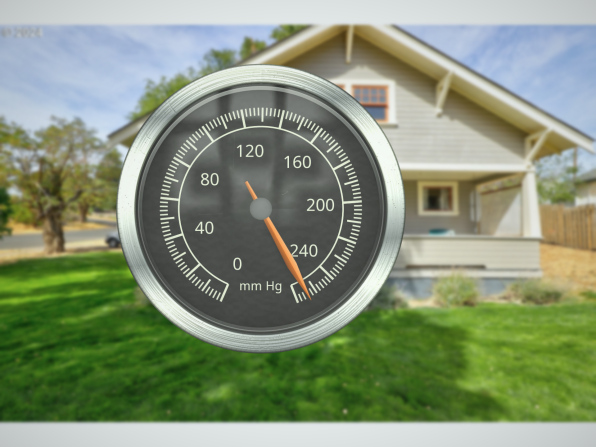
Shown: 254 (mmHg)
